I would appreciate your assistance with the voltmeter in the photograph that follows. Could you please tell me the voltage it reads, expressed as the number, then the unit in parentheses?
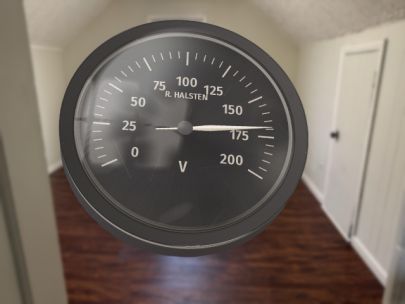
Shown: 170 (V)
